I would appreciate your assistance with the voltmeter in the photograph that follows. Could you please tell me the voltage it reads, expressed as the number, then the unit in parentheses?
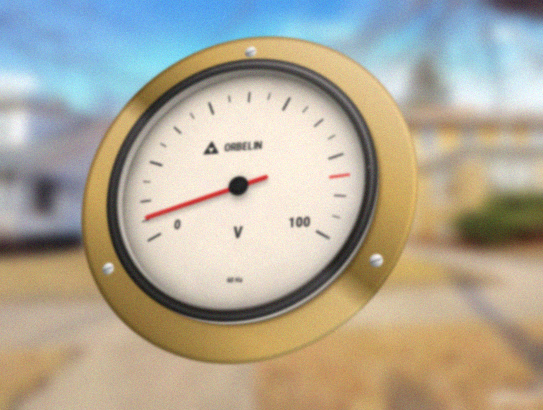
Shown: 5 (V)
